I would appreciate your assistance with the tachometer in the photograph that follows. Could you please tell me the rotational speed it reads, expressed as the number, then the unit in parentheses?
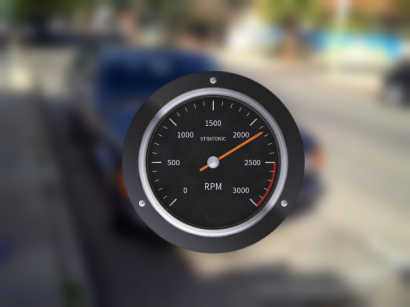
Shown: 2150 (rpm)
